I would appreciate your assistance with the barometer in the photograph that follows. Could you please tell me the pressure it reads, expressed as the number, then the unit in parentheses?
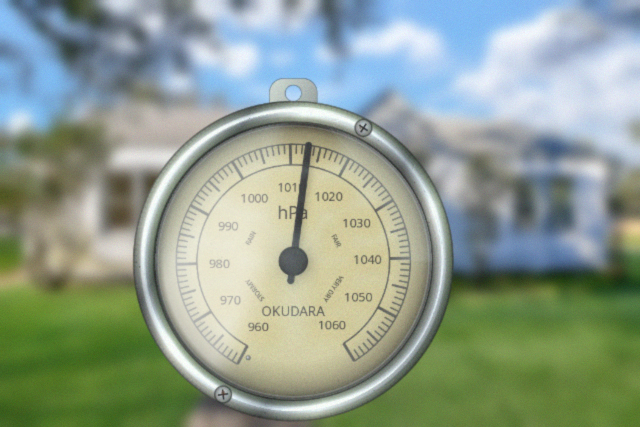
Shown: 1013 (hPa)
